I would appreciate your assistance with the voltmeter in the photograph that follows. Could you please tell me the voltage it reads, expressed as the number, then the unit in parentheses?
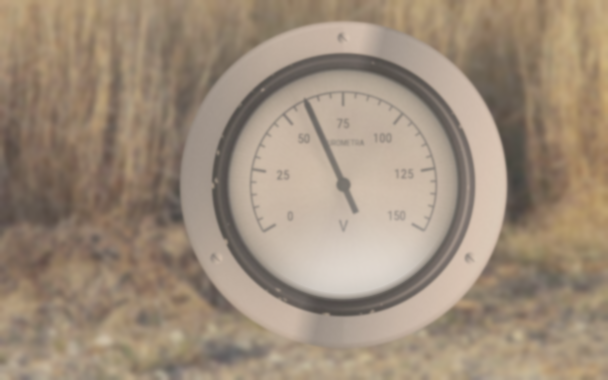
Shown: 60 (V)
